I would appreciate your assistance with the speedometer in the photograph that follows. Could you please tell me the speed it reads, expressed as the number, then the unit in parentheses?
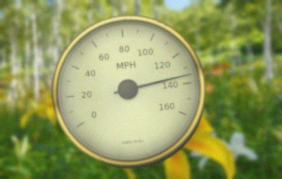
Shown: 135 (mph)
